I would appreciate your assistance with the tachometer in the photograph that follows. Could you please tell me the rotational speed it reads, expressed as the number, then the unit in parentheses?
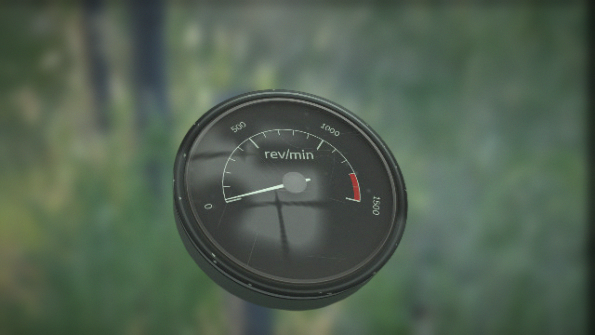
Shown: 0 (rpm)
